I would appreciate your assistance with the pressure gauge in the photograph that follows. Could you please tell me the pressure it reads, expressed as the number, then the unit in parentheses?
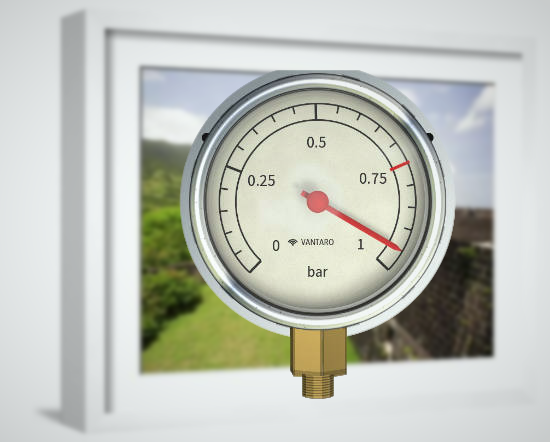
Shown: 0.95 (bar)
